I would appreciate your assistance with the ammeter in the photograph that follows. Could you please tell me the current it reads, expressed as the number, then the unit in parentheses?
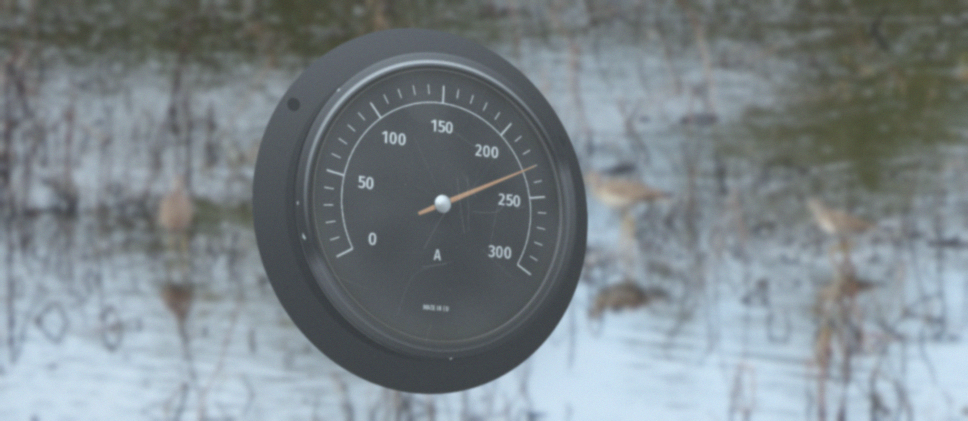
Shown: 230 (A)
